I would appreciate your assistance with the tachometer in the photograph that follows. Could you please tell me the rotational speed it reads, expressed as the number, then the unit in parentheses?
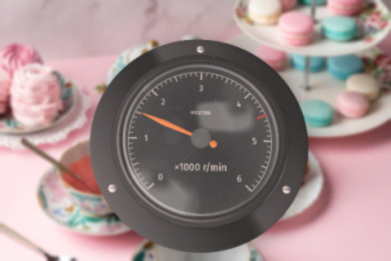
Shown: 1500 (rpm)
